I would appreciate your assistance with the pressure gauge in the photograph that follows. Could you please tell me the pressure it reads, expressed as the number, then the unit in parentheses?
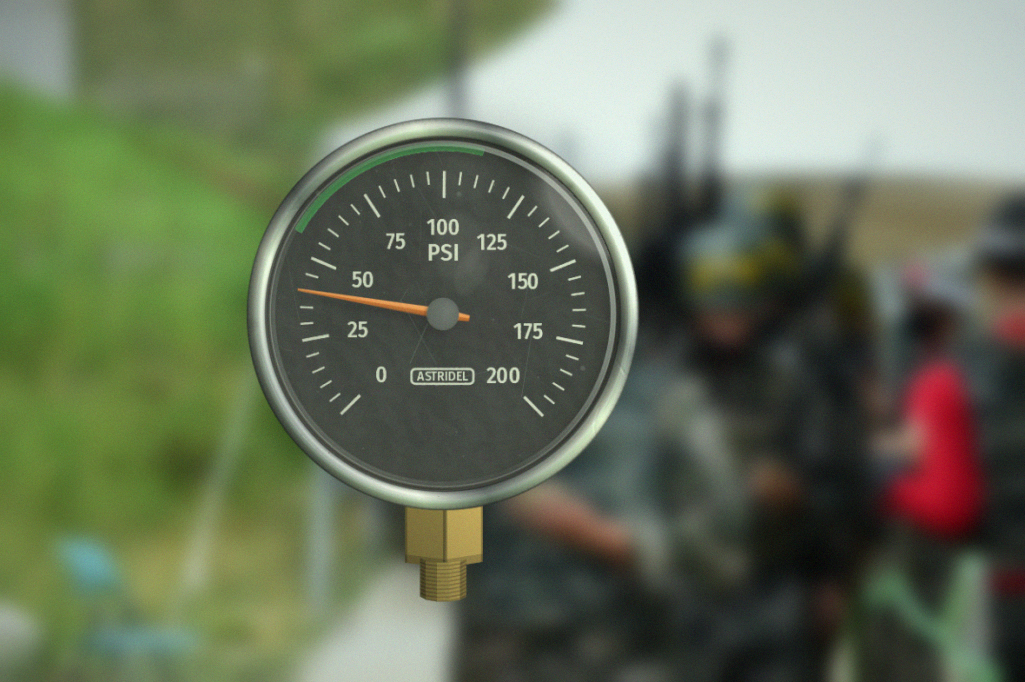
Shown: 40 (psi)
